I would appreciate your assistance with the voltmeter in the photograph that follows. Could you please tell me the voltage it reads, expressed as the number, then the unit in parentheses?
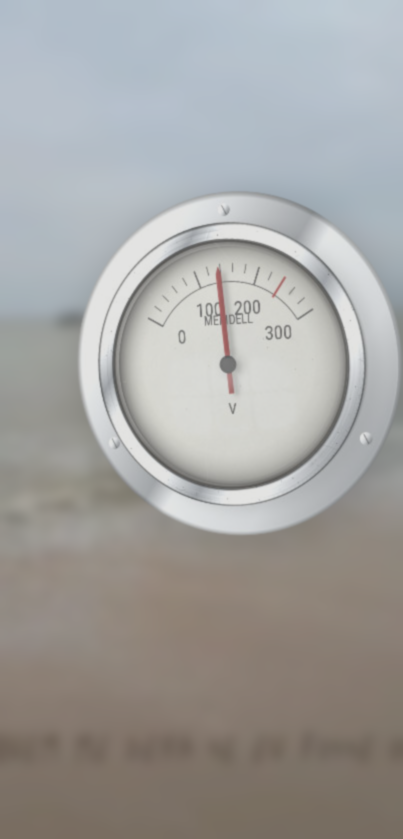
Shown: 140 (V)
